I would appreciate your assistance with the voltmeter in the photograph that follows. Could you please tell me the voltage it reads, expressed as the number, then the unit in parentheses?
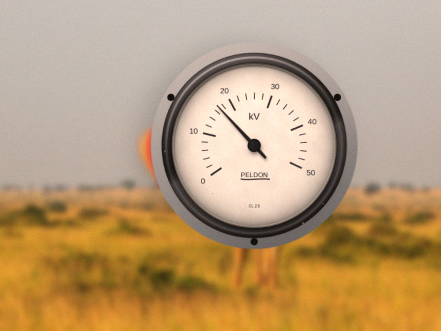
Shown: 17 (kV)
